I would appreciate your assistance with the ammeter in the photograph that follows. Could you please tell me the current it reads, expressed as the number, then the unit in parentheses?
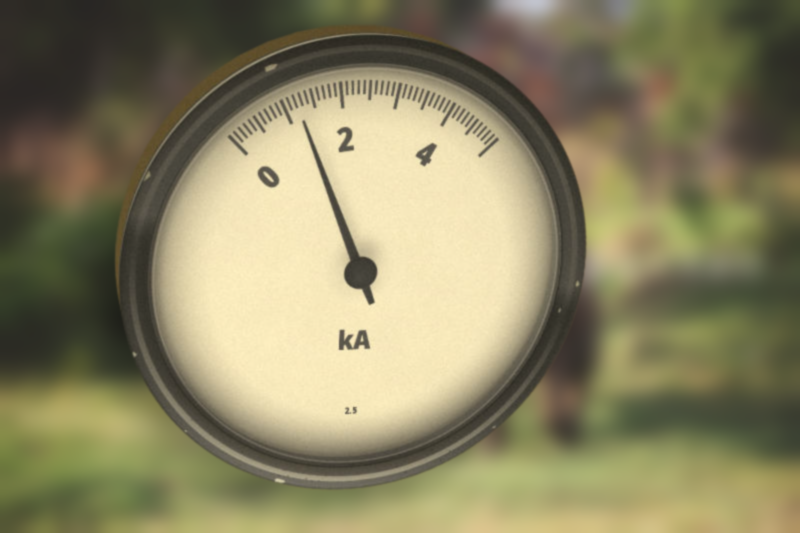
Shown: 1.2 (kA)
